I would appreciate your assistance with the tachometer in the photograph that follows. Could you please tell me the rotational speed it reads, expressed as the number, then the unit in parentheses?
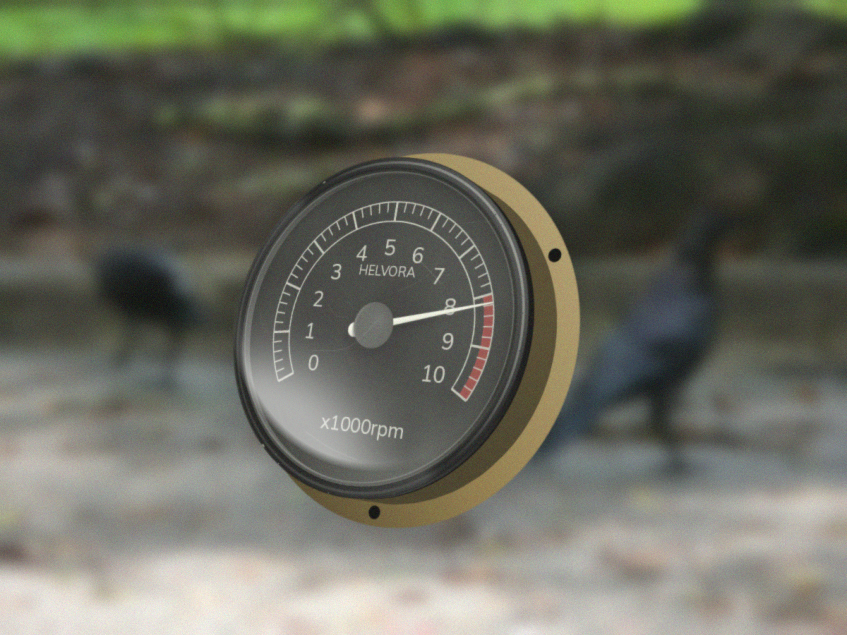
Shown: 8200 (rpm)
